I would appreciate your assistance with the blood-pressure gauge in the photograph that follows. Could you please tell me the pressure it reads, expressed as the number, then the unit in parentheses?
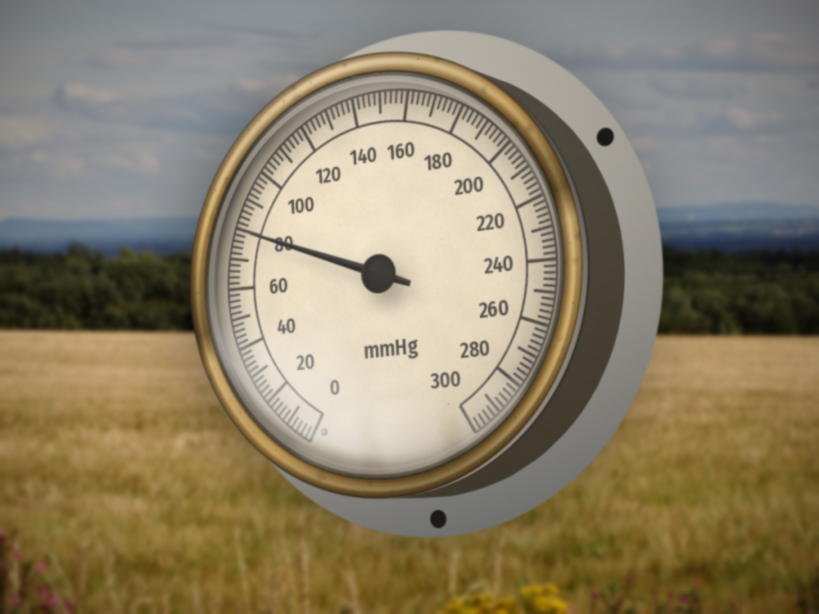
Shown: 80 (mmHg)
